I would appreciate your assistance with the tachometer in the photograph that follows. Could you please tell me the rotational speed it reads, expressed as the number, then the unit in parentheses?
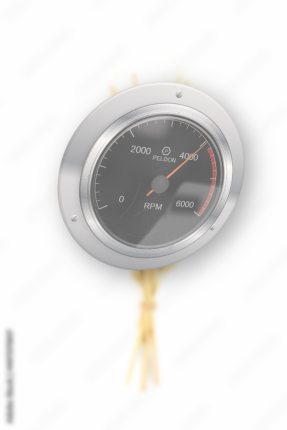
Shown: 4000 (rpm)
